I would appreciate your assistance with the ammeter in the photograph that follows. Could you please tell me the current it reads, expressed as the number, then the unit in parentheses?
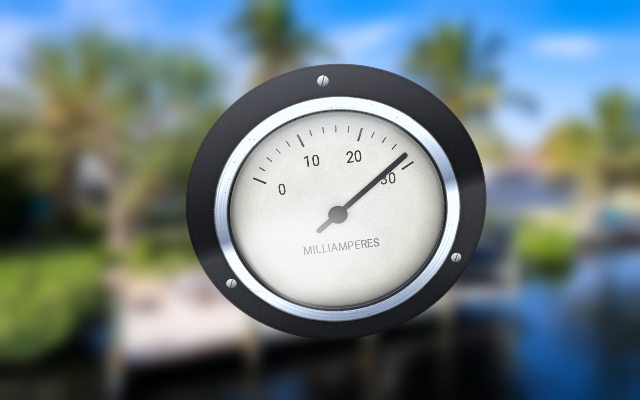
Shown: 28 (mA)
